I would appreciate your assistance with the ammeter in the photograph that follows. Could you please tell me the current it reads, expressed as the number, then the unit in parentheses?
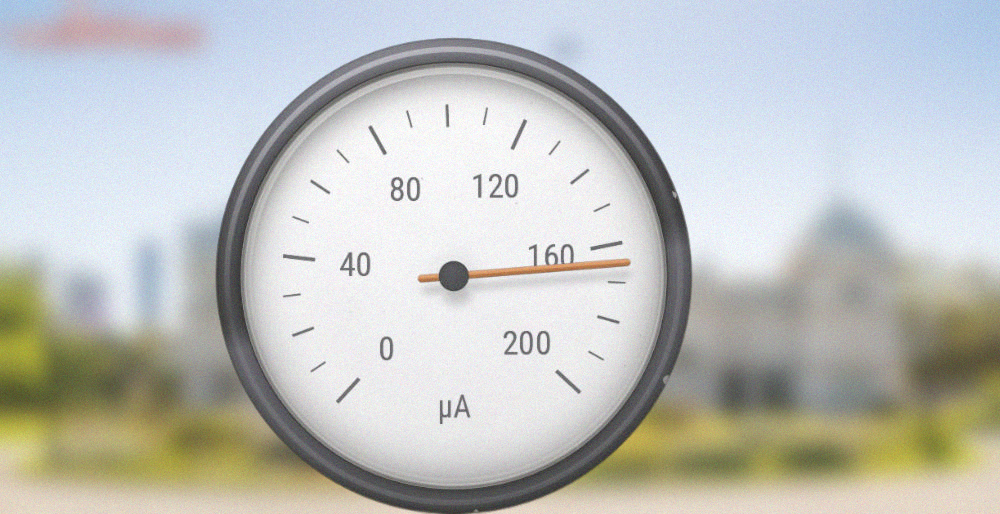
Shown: 165 (µA)
